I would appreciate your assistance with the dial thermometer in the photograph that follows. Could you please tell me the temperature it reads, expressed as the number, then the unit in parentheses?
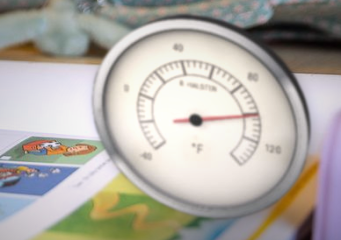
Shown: 100 (°F)
